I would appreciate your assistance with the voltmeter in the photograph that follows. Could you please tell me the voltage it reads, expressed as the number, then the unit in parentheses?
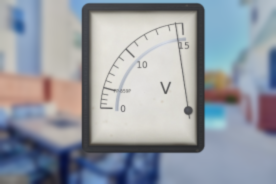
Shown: 14.5 (V)
